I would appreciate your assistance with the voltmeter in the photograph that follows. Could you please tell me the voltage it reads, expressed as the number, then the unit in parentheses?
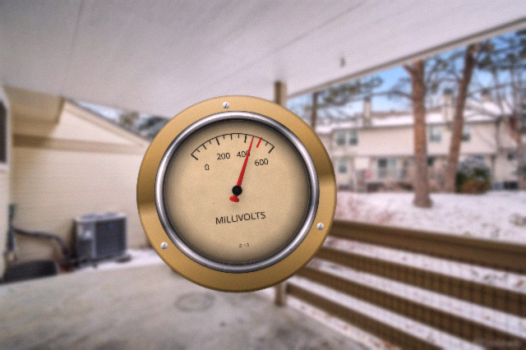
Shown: 450 (mV)
